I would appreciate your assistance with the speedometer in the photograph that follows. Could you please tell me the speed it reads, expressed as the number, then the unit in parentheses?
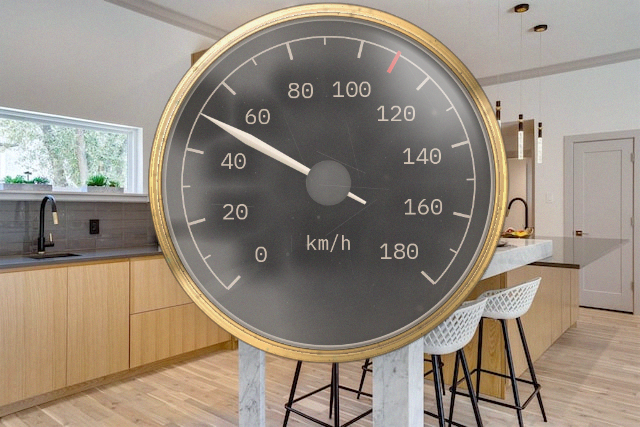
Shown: 50 (km/h)
